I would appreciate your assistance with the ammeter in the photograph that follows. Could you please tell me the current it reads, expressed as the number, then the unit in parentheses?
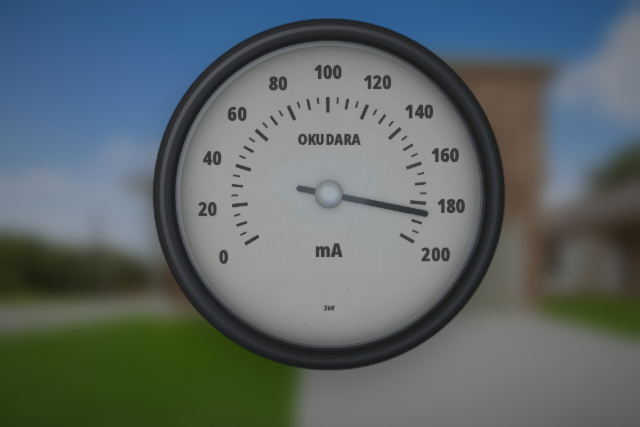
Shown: 185 (mA)
